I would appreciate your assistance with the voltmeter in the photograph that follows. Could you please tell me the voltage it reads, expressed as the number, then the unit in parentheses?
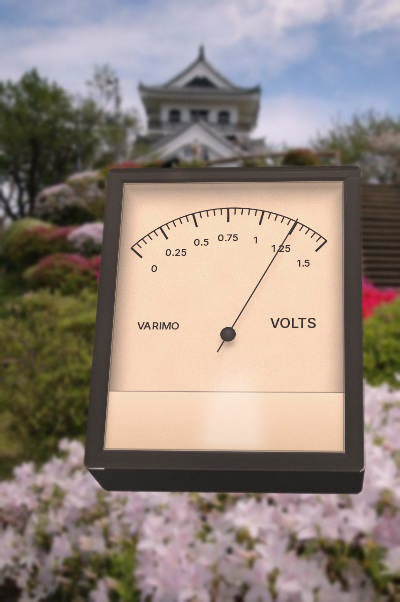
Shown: 1.25 (V)
